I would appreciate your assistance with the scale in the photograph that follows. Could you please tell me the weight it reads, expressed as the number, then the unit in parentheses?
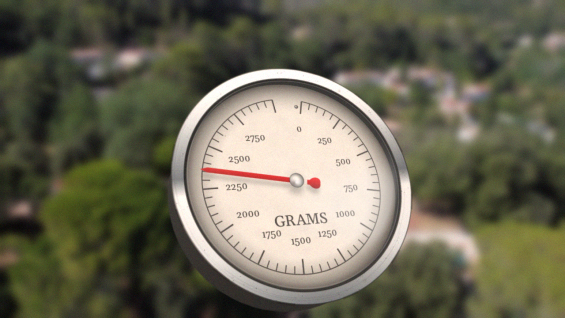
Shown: 2350 (g)
